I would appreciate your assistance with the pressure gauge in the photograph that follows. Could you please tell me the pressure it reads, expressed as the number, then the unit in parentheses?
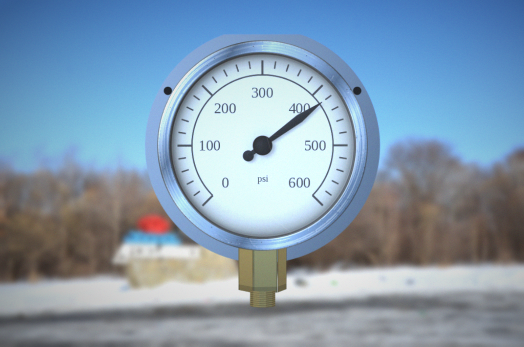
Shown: 420 (psi)
